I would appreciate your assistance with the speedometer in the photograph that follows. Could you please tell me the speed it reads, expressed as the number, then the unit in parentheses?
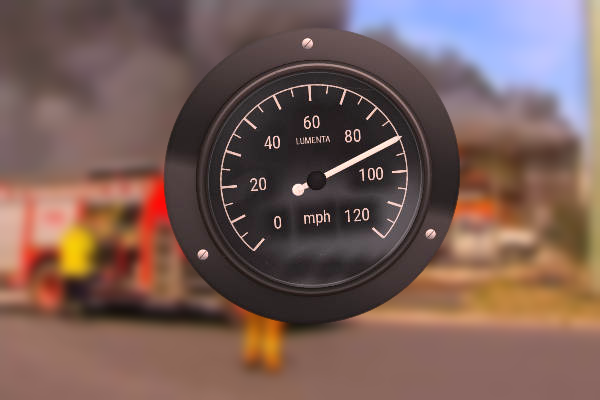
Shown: 90 (mph)
